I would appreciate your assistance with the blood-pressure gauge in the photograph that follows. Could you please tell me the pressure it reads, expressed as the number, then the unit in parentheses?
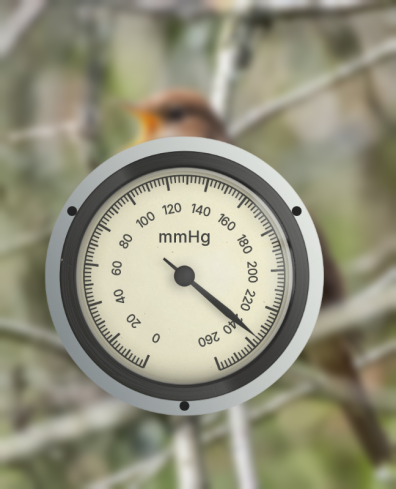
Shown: 236 (mmHg)
